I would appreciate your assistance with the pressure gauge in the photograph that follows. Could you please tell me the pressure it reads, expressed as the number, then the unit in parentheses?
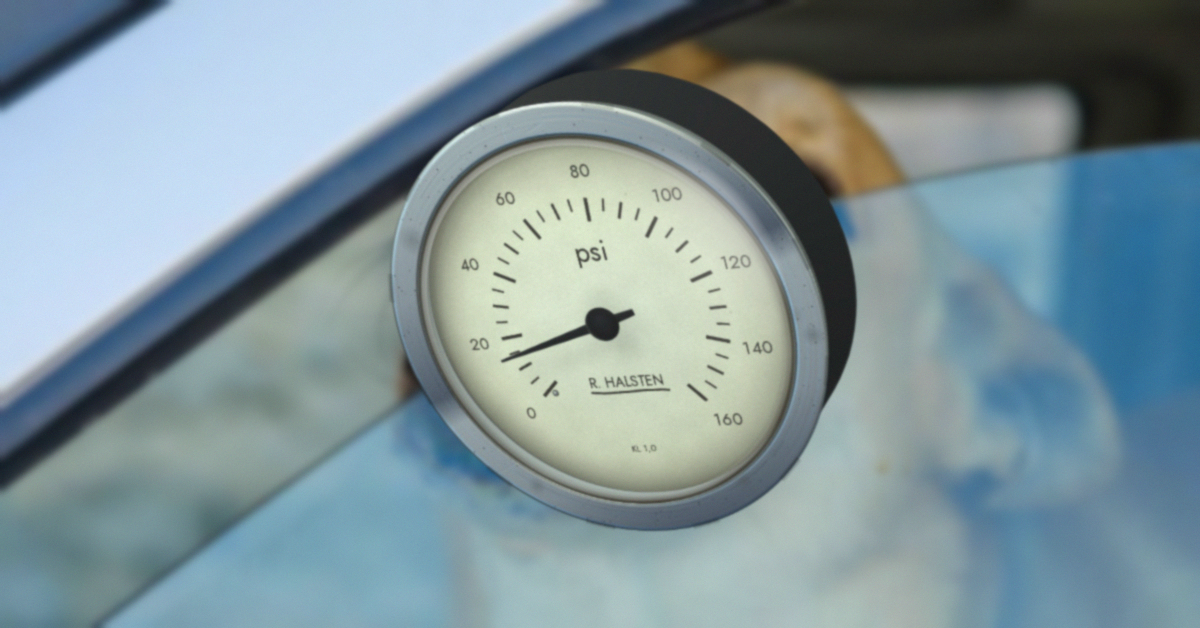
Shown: 15 (psi)
